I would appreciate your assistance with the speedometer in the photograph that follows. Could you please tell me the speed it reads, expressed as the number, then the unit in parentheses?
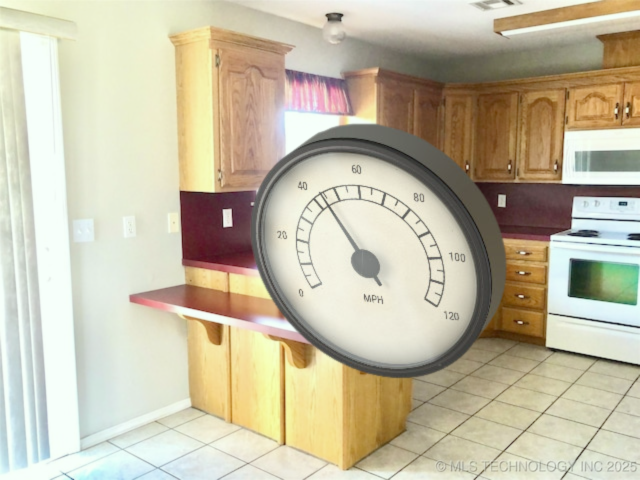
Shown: 45 (mph)
